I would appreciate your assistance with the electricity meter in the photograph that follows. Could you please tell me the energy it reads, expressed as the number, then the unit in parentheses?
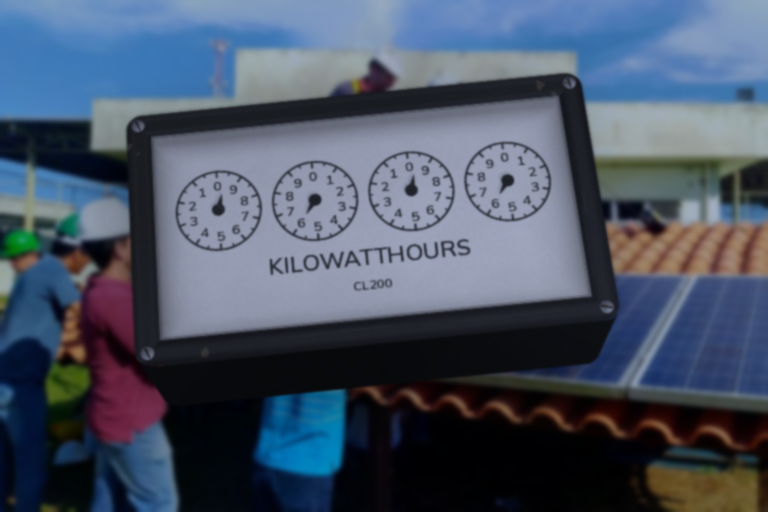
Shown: 9596 (kWh)
